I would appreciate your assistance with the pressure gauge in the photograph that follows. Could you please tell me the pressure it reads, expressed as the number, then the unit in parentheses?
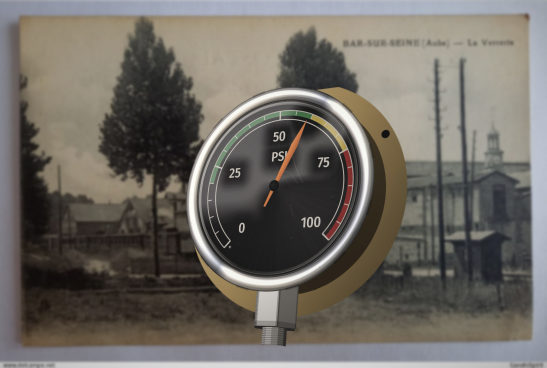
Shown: 60 (psi)
